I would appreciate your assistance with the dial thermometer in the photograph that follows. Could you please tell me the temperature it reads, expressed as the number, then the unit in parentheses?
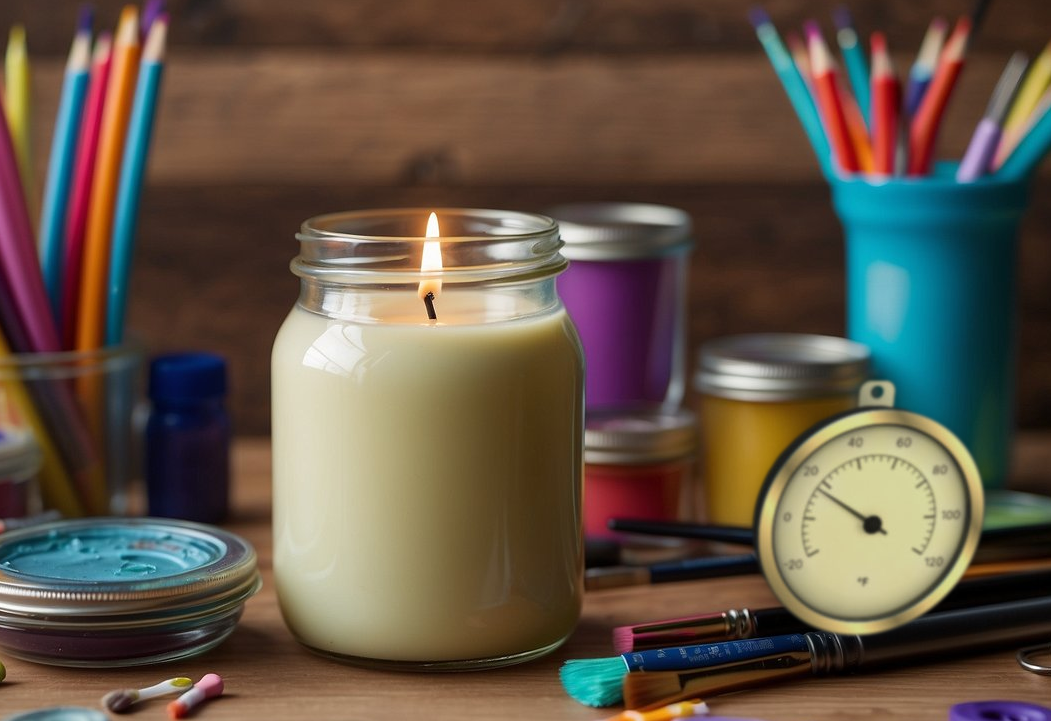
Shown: 16 (°F)
